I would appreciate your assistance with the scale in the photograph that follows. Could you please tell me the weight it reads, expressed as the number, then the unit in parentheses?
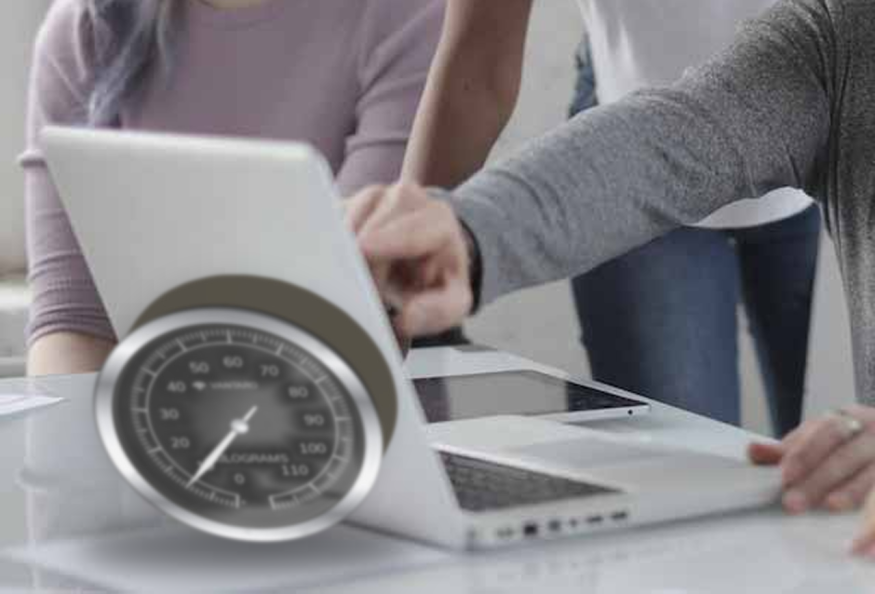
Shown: 10 (kg)
